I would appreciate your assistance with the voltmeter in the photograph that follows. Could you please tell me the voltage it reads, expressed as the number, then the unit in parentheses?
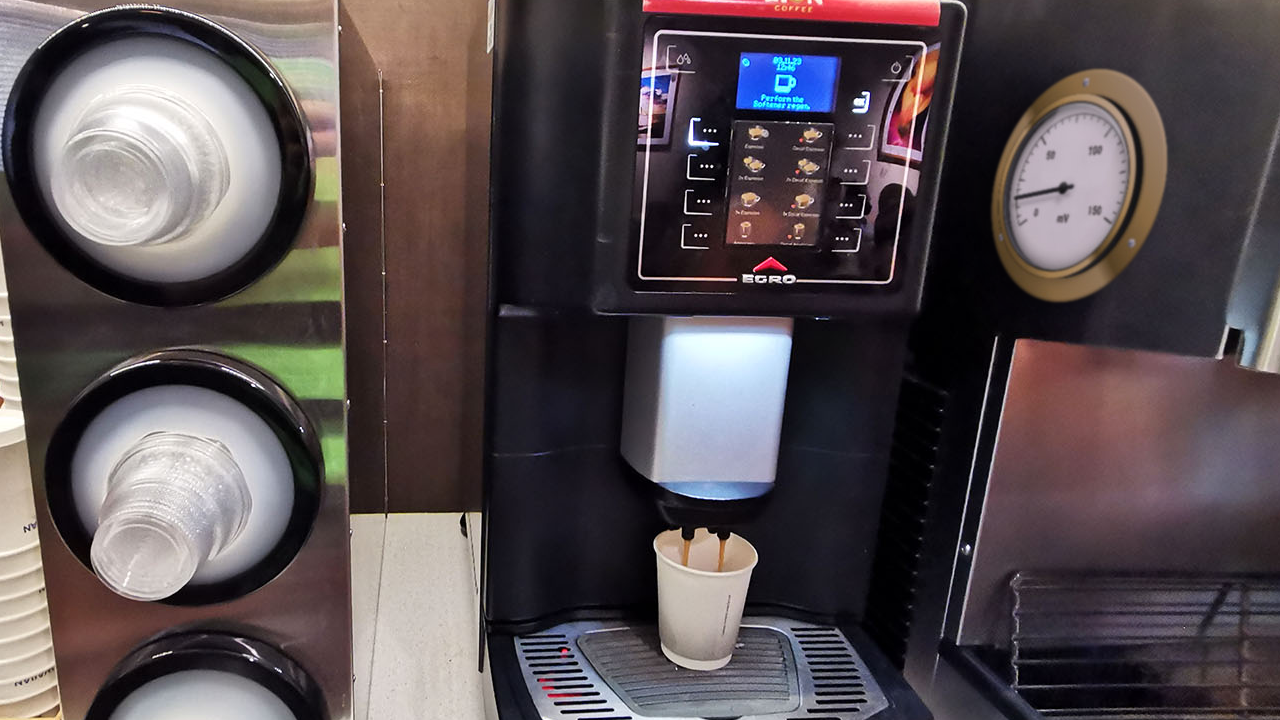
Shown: 15 (mV)
